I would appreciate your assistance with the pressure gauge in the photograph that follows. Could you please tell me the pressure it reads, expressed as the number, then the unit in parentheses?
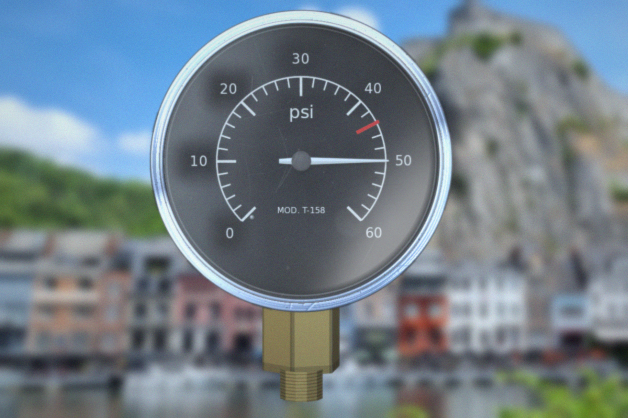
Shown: 50 (psi)
